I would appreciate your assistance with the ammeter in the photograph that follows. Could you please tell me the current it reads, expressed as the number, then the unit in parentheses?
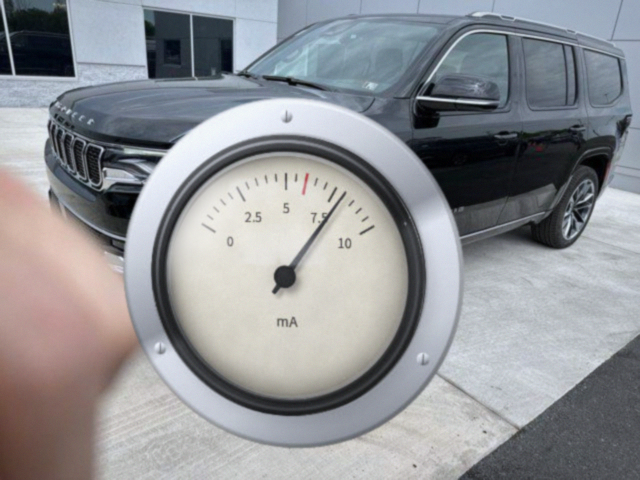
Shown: 8 (mA)
